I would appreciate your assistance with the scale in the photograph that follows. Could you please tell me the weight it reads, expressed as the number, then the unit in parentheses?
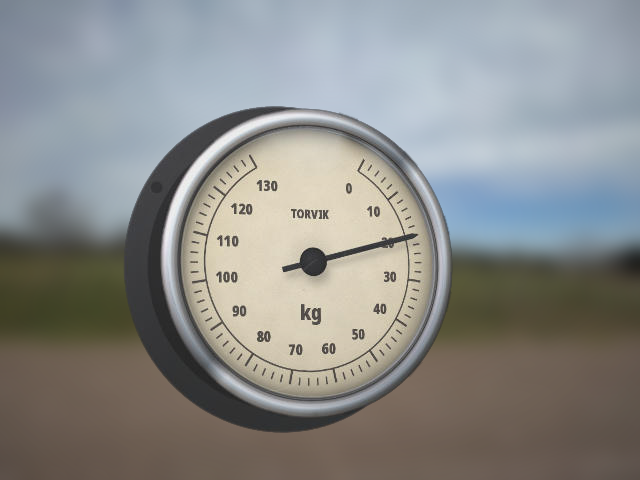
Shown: 20 (kg)
